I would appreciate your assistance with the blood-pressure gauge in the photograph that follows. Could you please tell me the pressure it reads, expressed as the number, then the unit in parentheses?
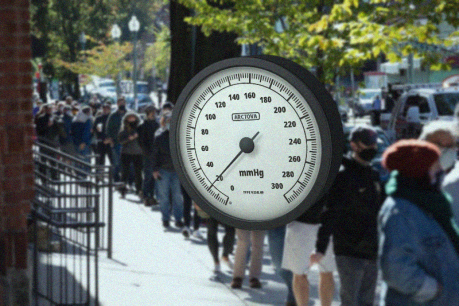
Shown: 20 (mmHg)
